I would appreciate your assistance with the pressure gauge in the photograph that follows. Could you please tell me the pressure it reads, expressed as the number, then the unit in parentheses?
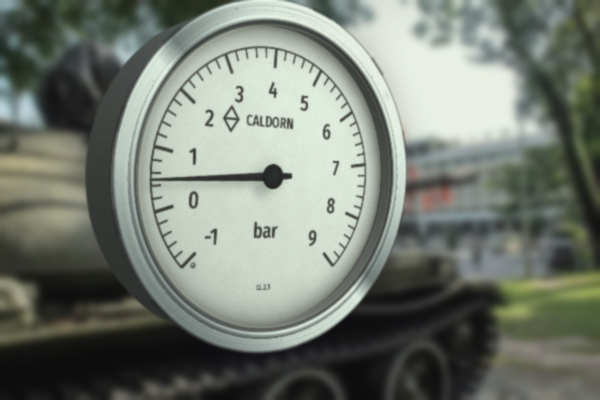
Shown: 0.5 (bar)
